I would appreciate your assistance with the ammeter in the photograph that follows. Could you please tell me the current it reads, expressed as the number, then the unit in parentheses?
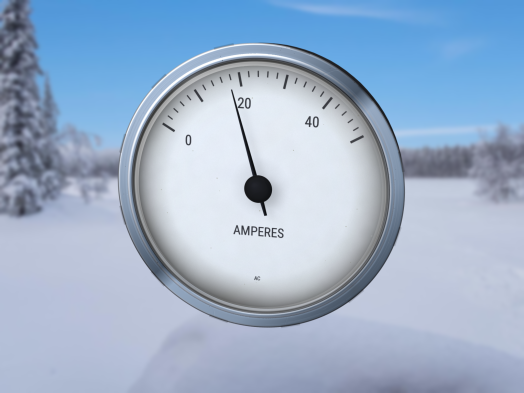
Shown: 18 (A)
